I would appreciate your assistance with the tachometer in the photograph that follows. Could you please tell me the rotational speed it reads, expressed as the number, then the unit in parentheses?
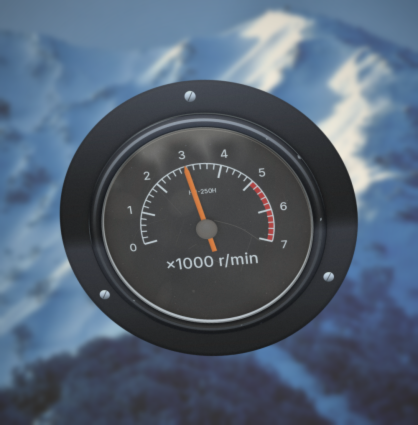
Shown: 3000 (rpm)
